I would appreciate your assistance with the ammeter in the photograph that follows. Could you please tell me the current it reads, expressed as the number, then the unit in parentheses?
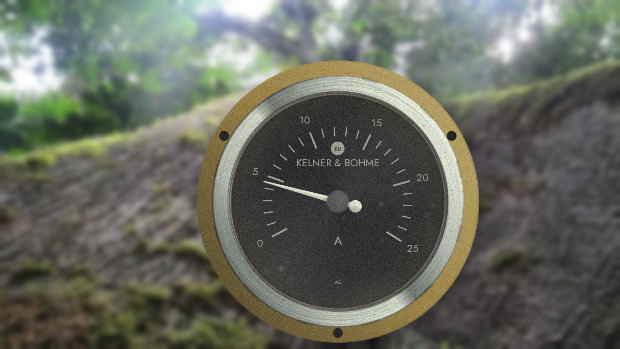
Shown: 4.5 (A)
